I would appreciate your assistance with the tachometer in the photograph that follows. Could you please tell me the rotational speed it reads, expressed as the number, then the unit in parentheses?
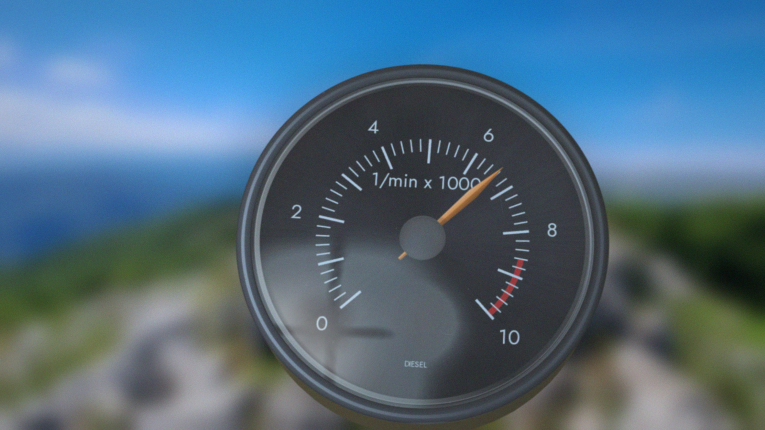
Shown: 6600 (rpm)
